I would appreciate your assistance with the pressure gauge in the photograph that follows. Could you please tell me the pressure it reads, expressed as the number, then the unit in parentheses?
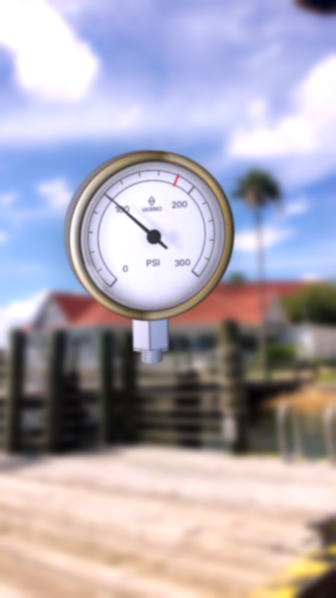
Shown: 100 (psi)
